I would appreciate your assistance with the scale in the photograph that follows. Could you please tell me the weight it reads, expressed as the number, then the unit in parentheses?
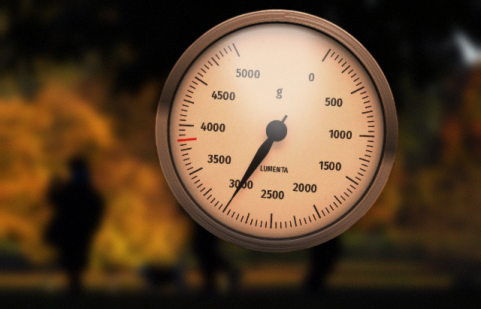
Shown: 3000 (g)
